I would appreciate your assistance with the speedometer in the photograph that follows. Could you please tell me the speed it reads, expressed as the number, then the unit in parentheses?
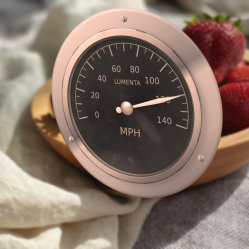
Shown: 120 (mph)
